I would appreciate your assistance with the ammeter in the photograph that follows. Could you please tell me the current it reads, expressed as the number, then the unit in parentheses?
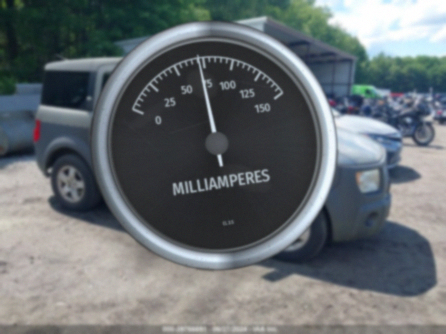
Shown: 70 (mA)
